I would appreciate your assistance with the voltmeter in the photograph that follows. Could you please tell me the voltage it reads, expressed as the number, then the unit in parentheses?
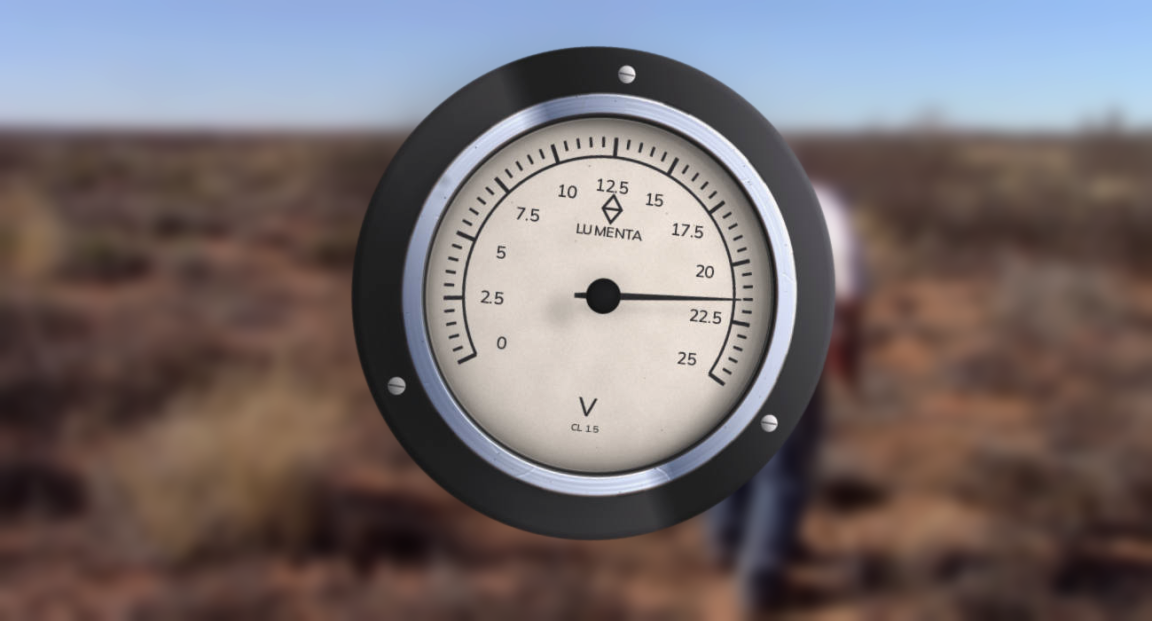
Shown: 21.5 (V)
